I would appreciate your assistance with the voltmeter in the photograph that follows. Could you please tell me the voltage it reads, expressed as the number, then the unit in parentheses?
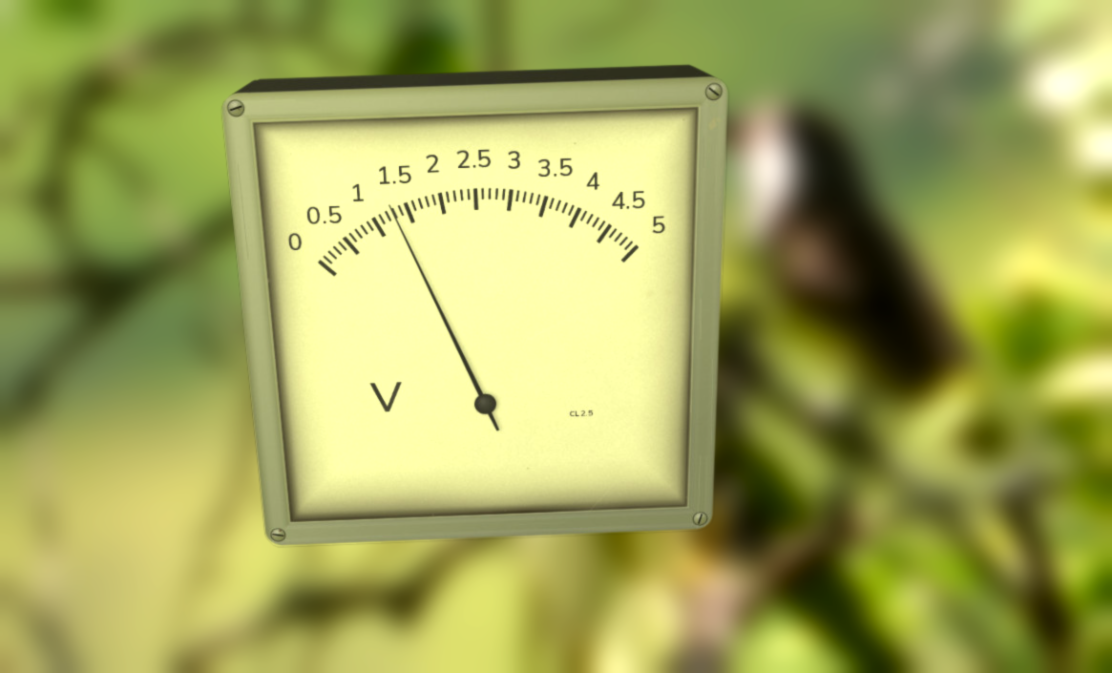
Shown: 1.3 (V)
